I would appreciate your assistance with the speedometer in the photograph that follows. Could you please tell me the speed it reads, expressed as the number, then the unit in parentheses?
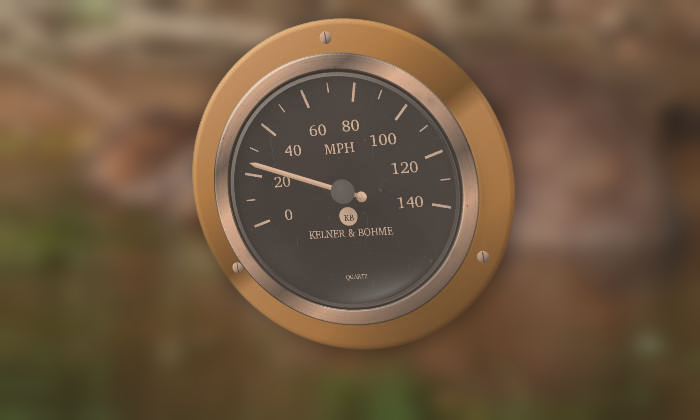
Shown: 25 (mph)
